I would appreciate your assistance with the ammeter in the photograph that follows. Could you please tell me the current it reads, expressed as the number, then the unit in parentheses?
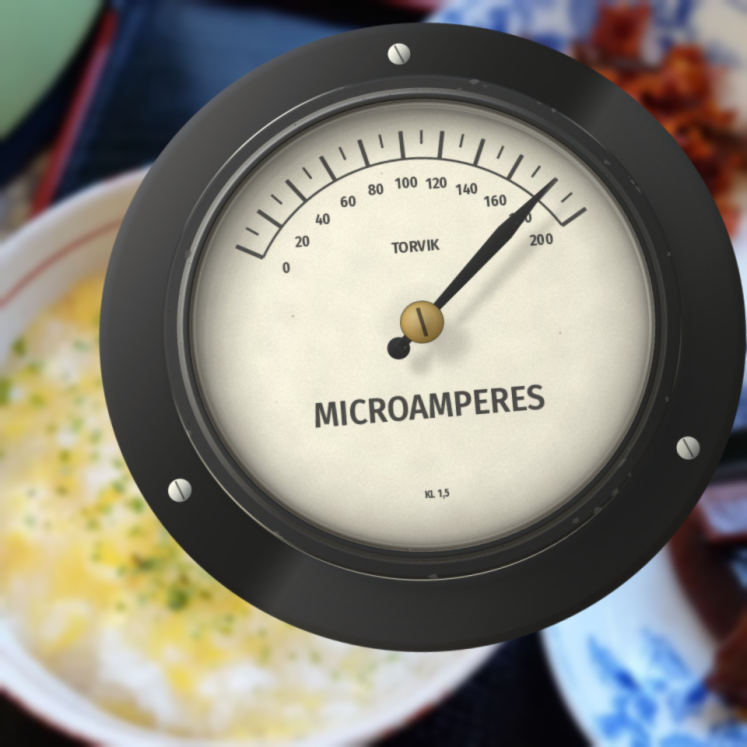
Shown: 180 (µA)
